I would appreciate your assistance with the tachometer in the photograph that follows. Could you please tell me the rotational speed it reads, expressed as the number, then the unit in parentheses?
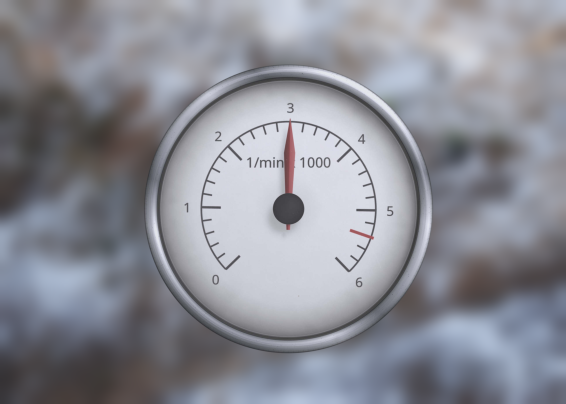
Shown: 3000 (rpm)
